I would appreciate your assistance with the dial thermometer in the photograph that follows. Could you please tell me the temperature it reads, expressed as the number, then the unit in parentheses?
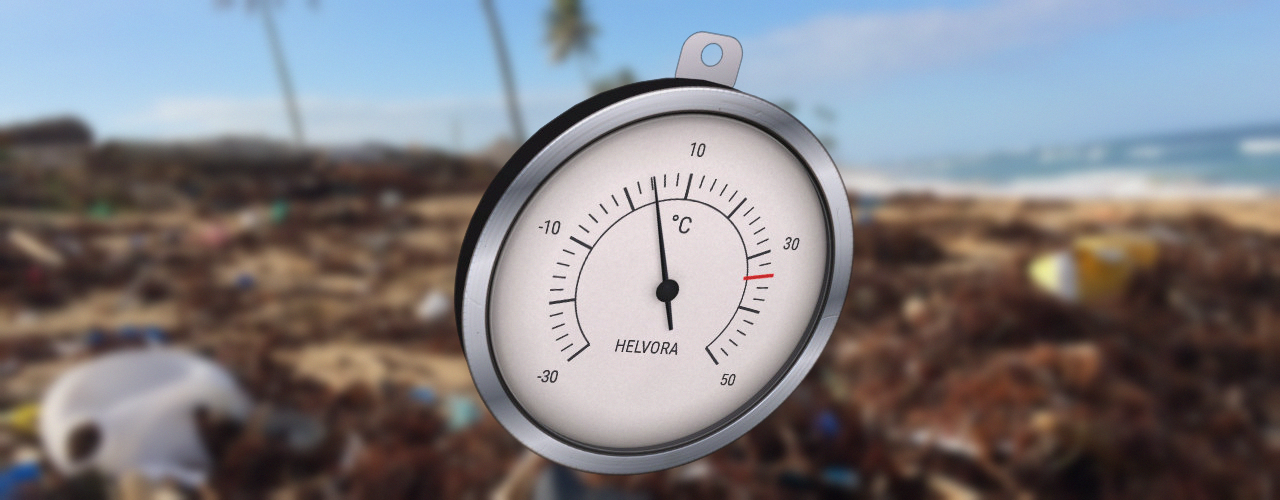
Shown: 4 (°C)
